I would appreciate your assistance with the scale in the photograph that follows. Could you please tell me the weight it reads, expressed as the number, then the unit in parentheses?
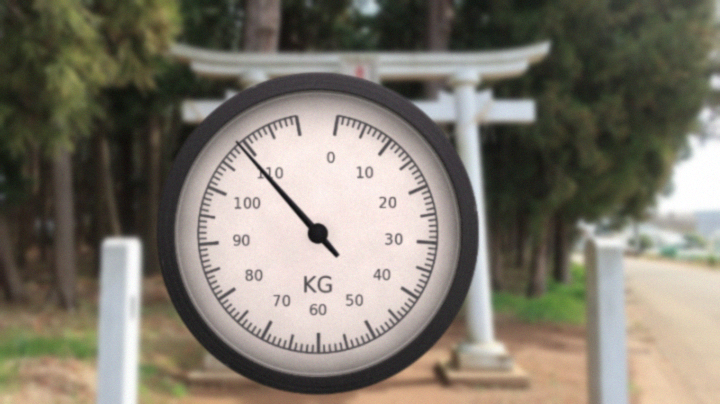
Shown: 109 (kg)
